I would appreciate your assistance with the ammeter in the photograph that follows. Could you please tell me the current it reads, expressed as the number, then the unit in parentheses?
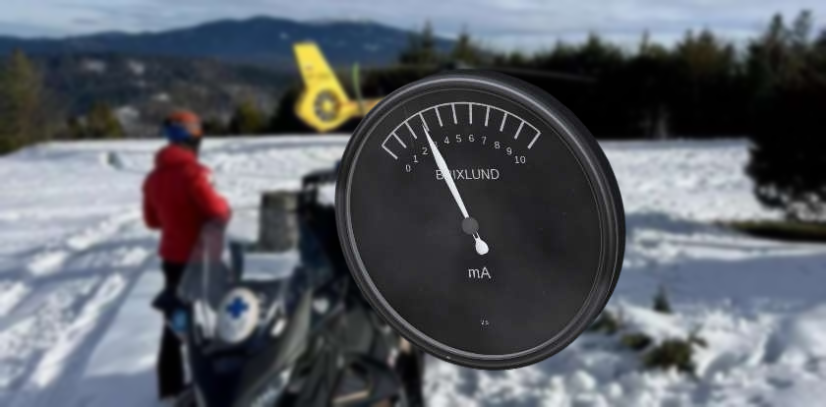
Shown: 3 (mA)
